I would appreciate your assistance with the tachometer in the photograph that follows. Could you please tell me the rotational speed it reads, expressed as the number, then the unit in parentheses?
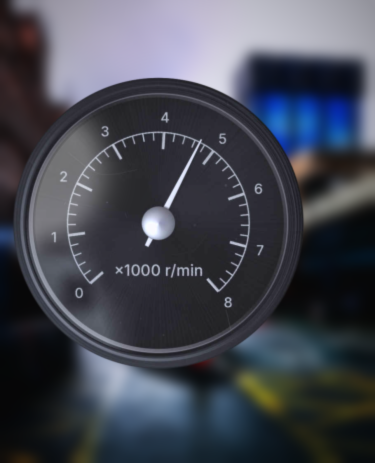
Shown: 4700 (rpm)
